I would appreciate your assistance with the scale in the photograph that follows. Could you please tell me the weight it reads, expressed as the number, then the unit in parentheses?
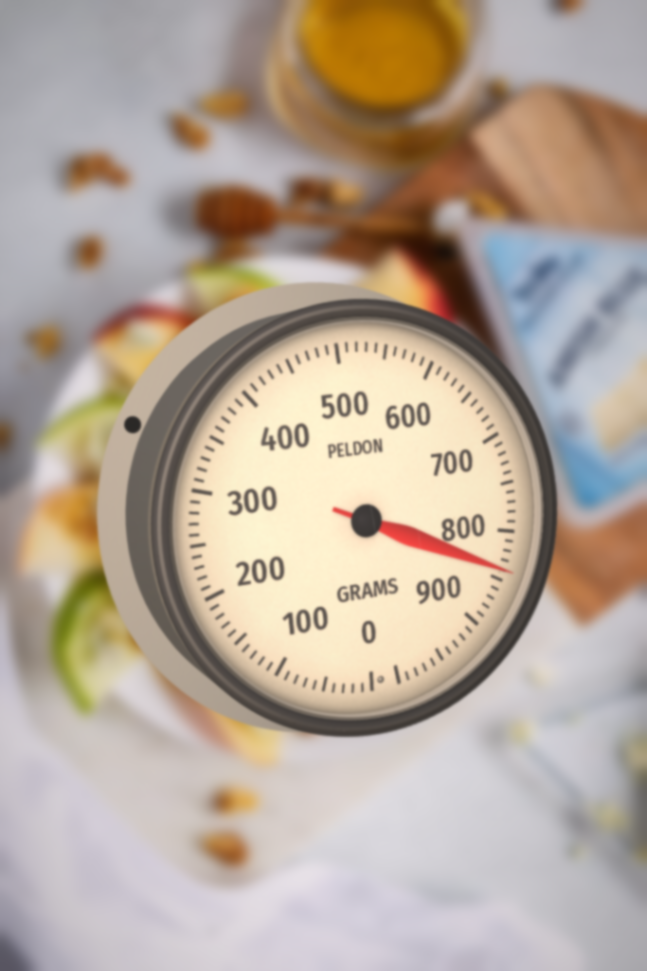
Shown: 840 (g)
